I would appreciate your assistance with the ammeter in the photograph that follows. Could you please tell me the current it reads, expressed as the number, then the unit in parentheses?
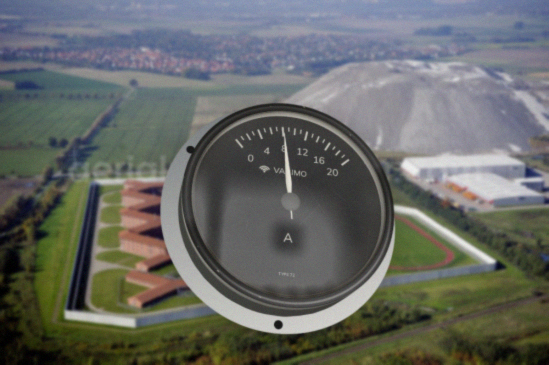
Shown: 8 (A)
